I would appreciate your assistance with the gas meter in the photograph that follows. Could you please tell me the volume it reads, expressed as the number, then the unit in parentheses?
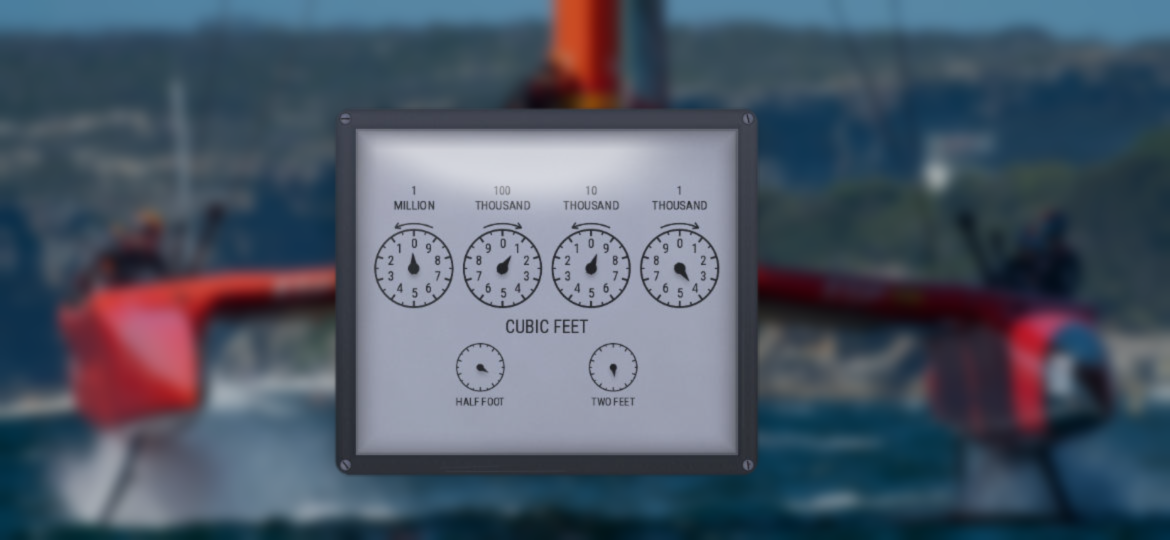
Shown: 9400 (ft³)
